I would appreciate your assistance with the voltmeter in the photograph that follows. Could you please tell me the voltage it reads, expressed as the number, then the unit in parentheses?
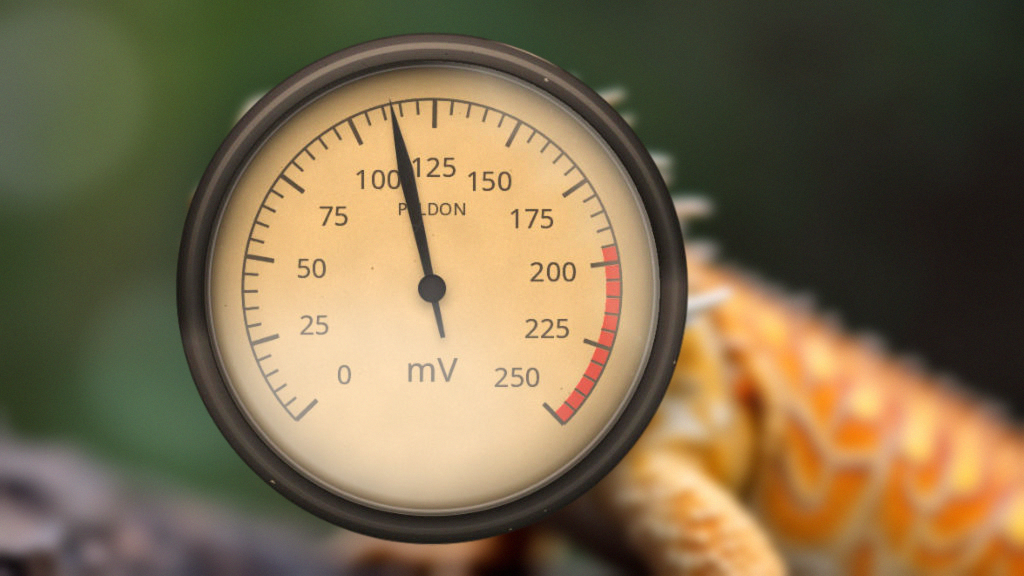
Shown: 112.5 (mV)
